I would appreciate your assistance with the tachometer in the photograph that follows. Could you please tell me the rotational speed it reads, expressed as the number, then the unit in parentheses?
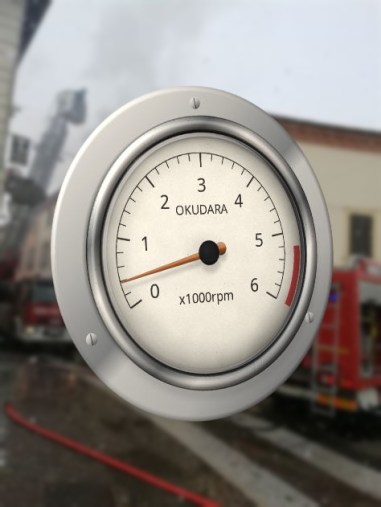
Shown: 400 (rpm)
